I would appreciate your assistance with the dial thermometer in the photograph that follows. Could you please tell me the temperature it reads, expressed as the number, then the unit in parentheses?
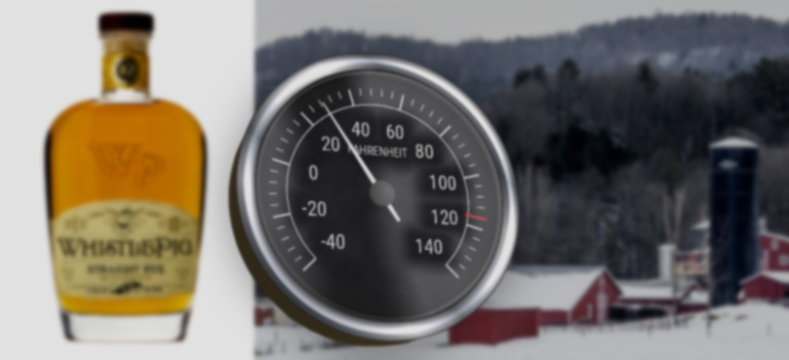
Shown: 28 (°F)
